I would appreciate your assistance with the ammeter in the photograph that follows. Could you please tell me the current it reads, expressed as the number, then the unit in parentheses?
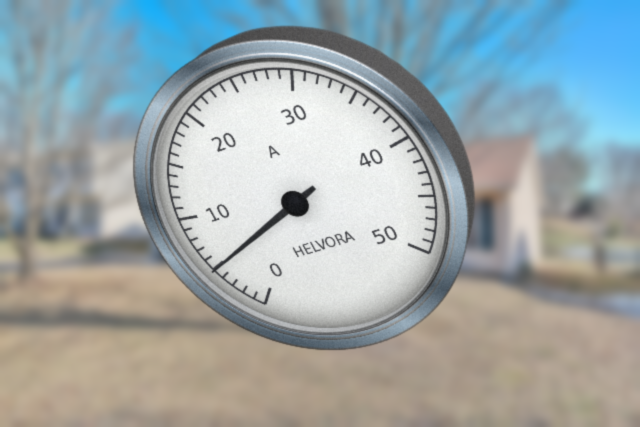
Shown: 5 (A)
